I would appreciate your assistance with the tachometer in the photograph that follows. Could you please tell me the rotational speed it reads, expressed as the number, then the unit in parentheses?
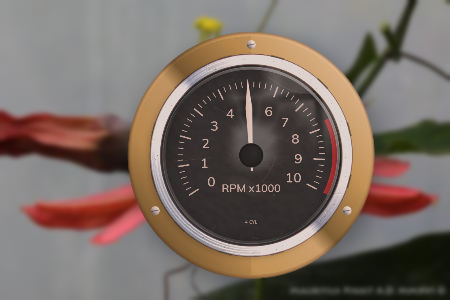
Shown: 5000 (rpm)
